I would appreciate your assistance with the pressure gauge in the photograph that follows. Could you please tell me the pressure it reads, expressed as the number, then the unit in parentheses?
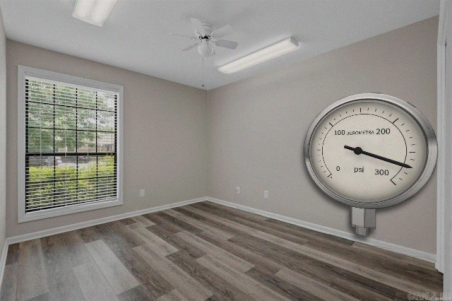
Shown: 270 (psi)
